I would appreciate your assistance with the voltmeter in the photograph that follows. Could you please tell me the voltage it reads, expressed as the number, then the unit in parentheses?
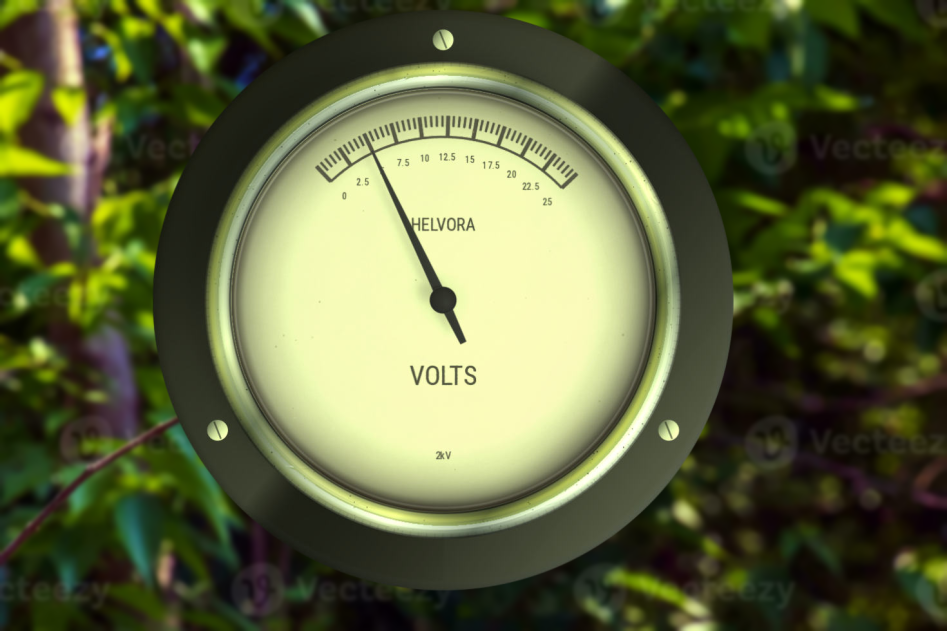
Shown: 5 (V)
